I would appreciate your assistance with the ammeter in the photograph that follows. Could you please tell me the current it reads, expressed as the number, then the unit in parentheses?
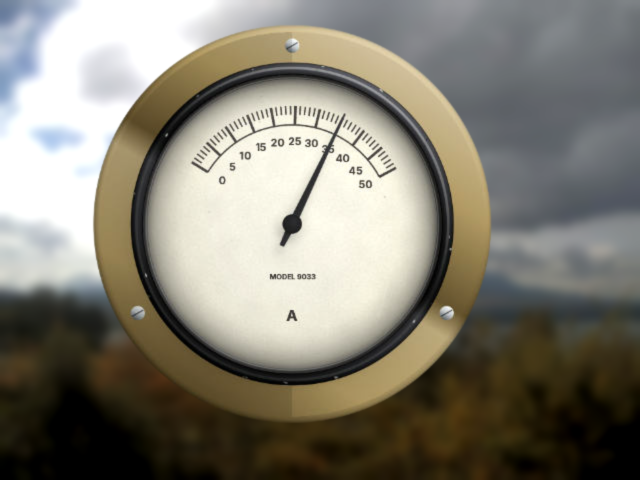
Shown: 35 (A)
